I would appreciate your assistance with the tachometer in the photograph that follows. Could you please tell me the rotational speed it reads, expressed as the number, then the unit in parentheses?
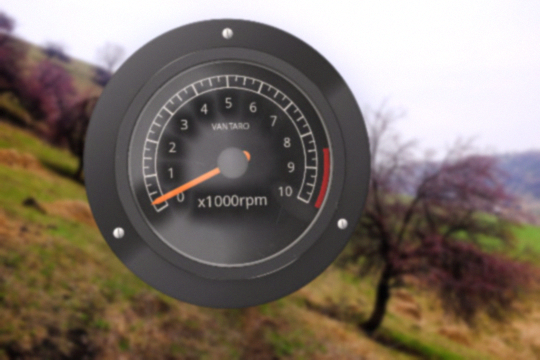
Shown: 250 (rpm)
